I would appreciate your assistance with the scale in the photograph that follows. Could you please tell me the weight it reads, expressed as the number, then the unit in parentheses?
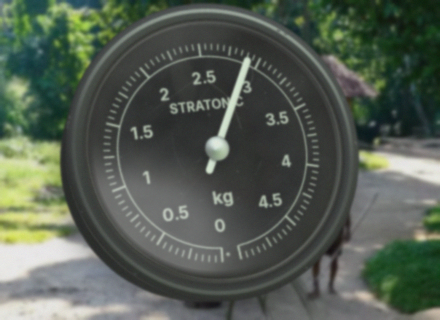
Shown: 2.9 (kg)
